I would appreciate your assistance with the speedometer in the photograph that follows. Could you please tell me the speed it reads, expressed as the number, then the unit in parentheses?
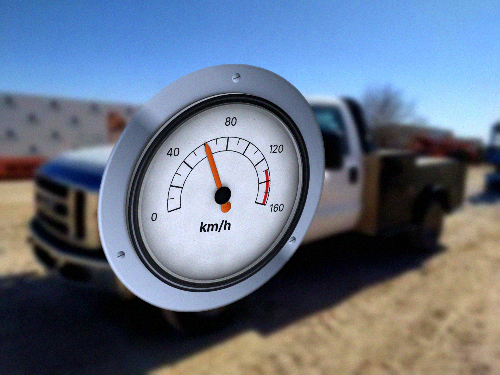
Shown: 60 (km/h)
